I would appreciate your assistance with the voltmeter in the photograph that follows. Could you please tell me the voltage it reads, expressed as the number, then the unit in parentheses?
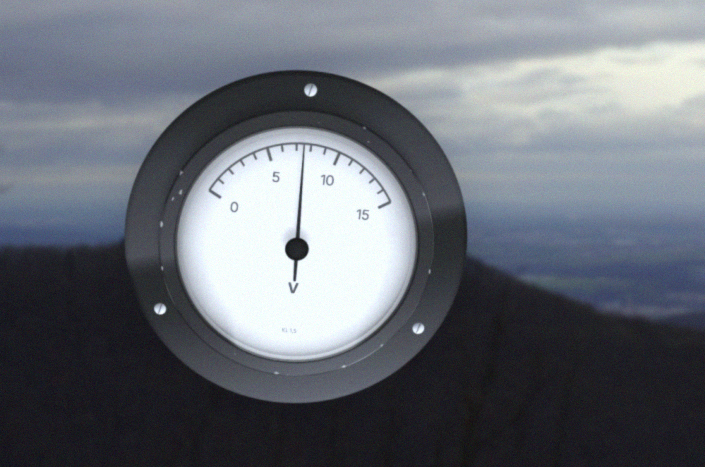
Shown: 7.5 (V)
